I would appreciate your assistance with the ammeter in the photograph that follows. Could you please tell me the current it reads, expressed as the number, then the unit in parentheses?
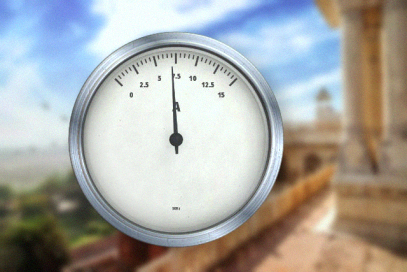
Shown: 7 (A)
